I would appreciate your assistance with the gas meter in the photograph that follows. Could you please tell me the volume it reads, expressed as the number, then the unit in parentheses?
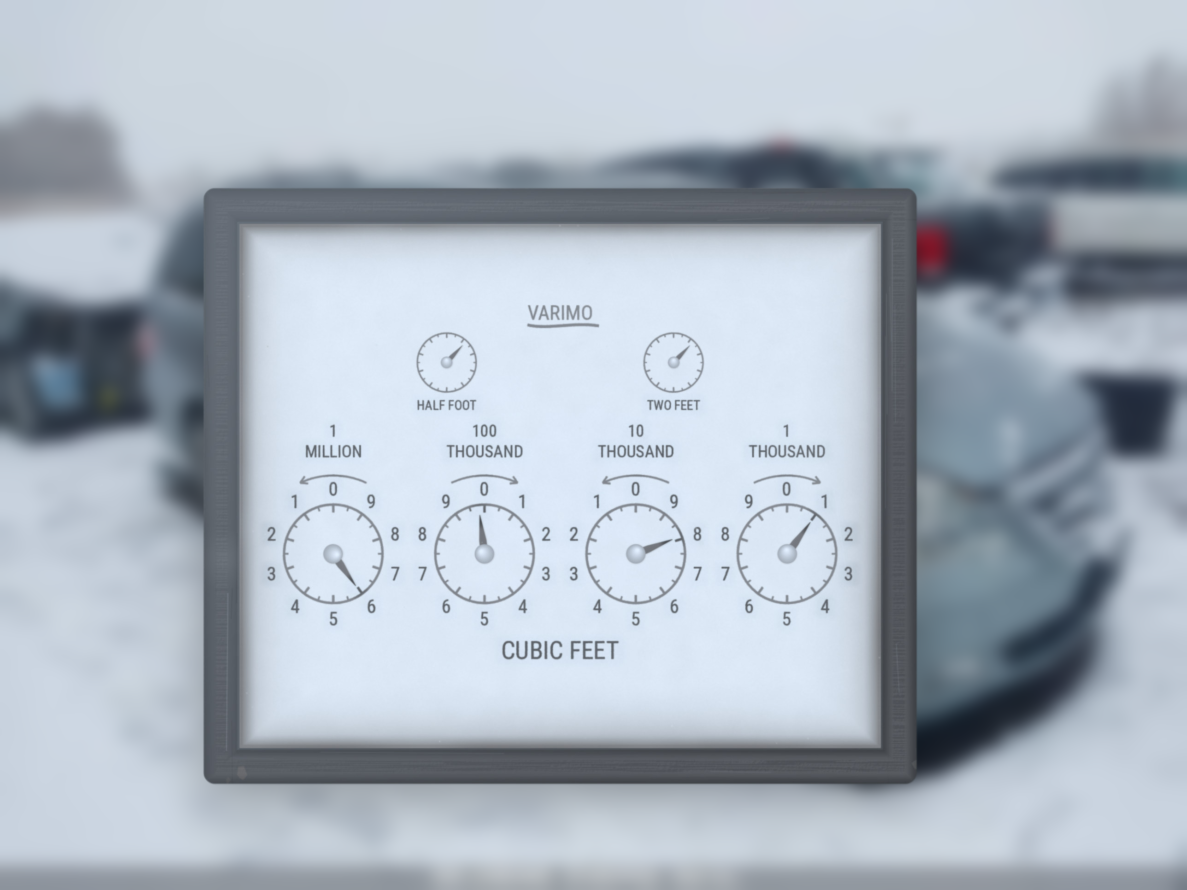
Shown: 598100 (ft³)
